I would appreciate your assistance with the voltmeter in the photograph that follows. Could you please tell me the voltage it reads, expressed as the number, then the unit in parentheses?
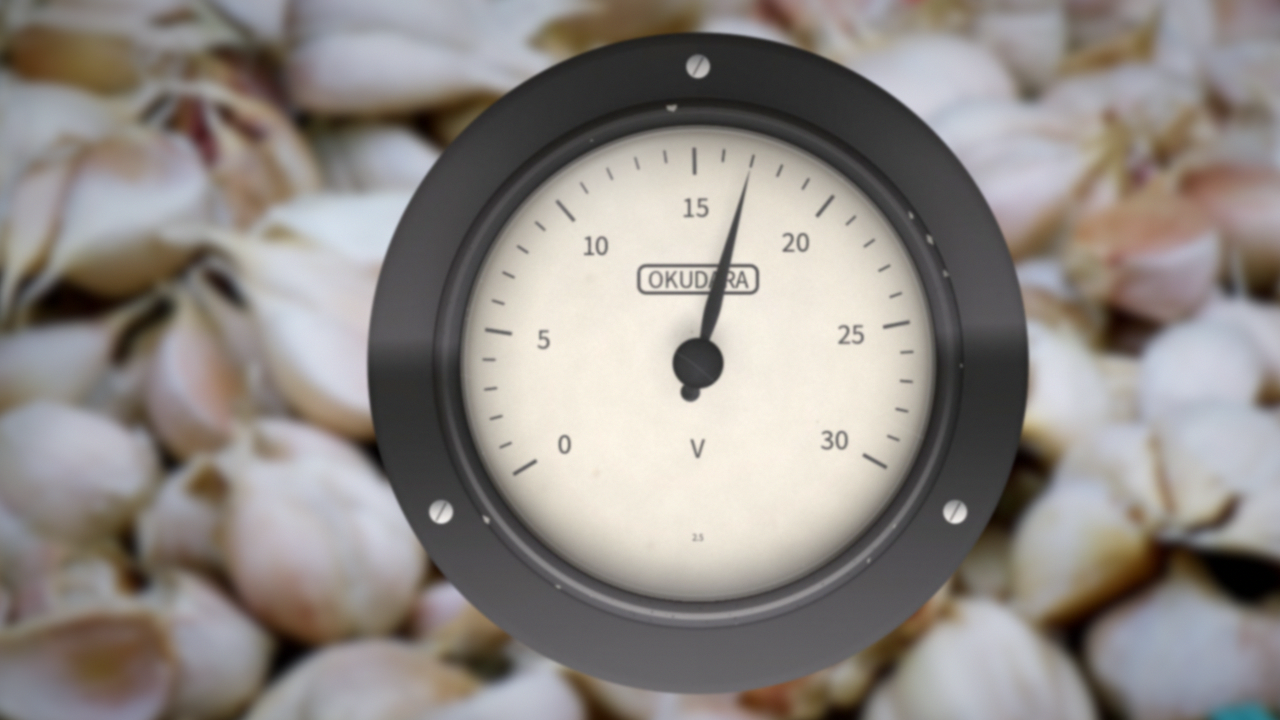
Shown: 17 (V)
